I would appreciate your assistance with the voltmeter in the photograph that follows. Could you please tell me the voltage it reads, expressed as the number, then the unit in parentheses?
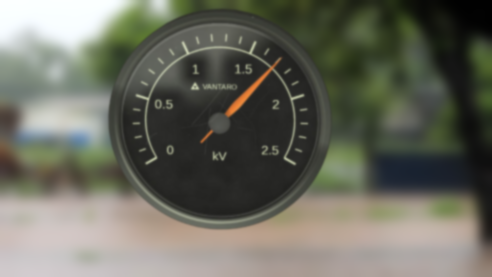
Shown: 1.7 (kV)
